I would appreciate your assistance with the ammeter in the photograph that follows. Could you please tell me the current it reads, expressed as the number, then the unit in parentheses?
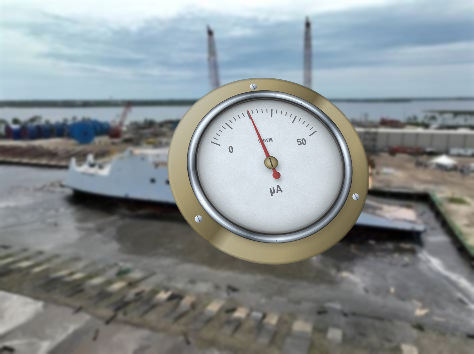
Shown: 20 (µA)
